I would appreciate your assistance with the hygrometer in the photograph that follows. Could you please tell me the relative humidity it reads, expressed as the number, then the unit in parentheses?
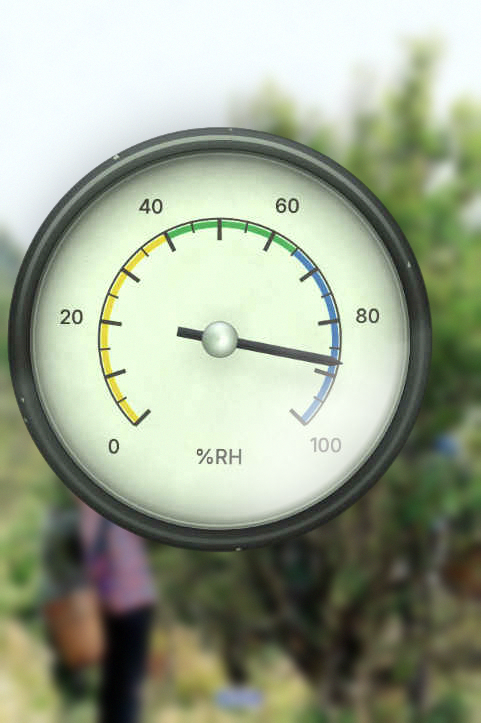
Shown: 87.5 (%)
